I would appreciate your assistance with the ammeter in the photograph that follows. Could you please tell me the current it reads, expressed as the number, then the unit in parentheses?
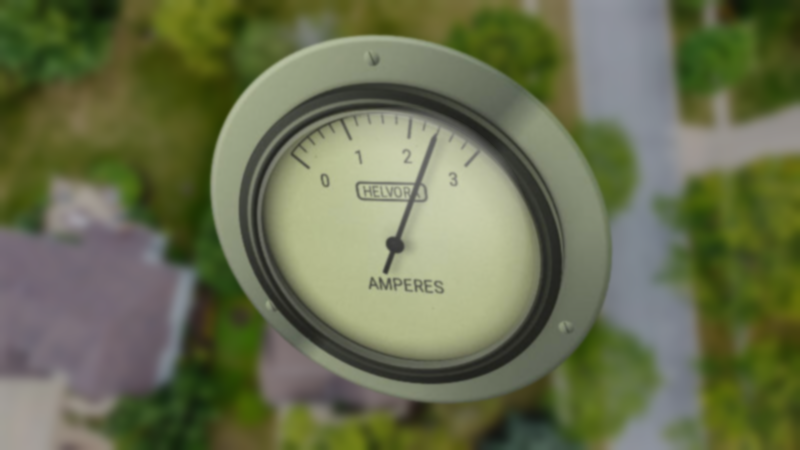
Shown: 2.4 (A)
